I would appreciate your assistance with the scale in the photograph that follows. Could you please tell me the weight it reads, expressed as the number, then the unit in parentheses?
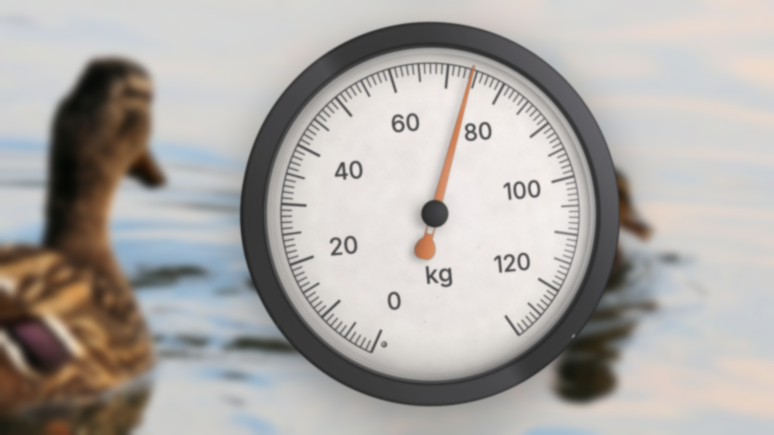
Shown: 74 (kg)
